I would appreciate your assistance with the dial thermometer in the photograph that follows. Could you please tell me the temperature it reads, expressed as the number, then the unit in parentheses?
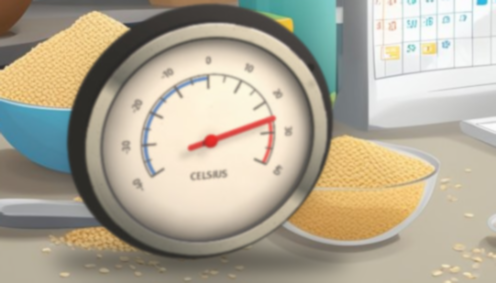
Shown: 25 (°C)
